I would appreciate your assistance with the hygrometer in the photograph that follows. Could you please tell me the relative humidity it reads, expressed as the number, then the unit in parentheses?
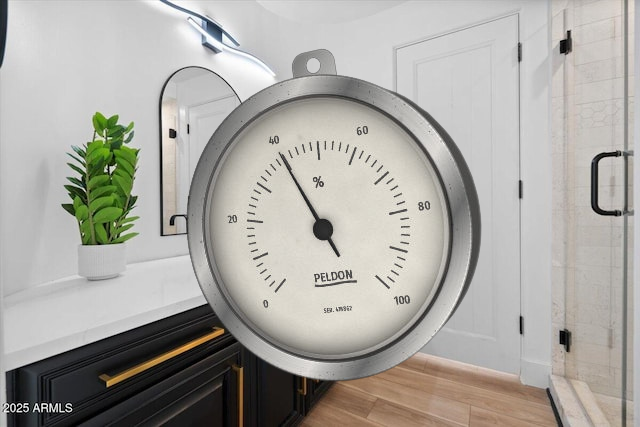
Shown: 40 (%)
